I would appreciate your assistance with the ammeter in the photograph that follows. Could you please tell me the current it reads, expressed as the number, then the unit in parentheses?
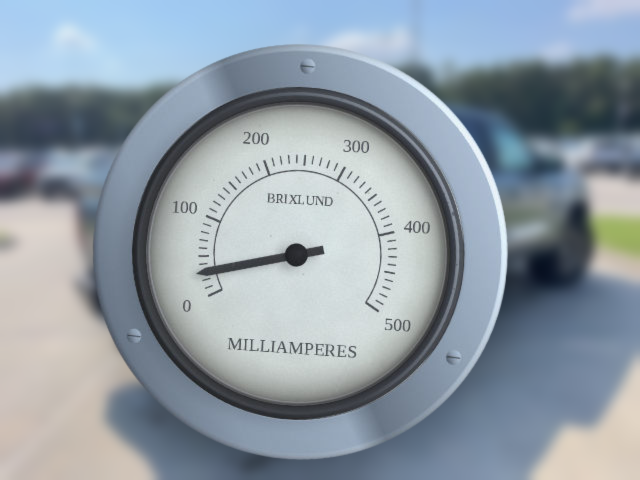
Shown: 30 (mA)
